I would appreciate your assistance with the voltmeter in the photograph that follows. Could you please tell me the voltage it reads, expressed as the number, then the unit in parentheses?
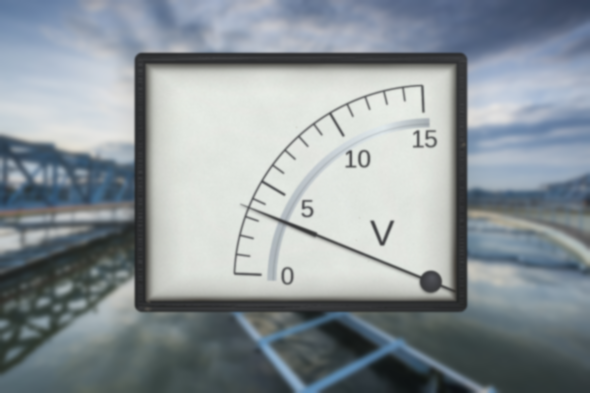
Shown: 3.5 (V)
